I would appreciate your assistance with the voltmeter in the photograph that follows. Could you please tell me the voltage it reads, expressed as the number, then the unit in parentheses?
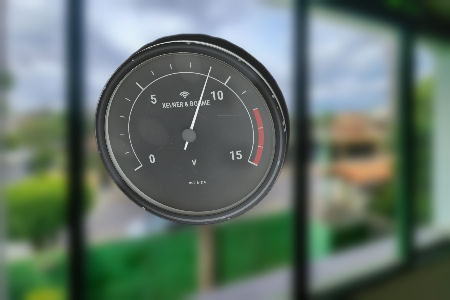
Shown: 9 (V)
